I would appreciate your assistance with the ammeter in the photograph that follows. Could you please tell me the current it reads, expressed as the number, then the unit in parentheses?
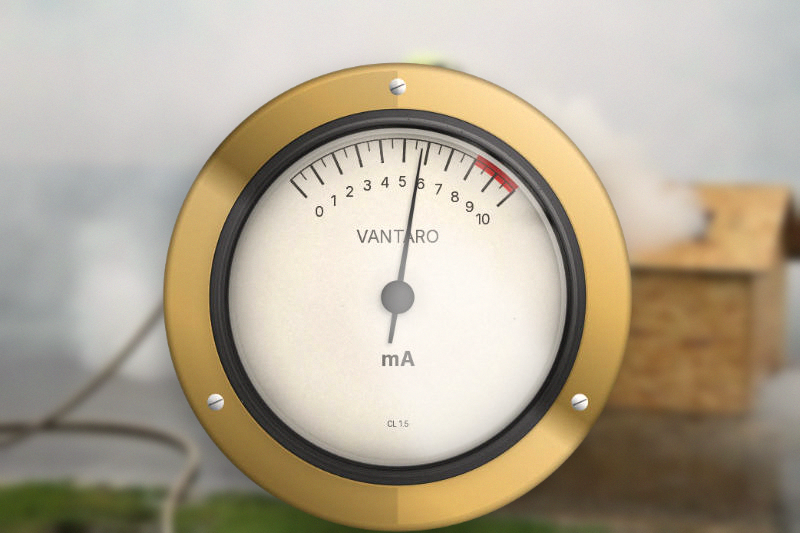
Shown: 5.75 (mA)
